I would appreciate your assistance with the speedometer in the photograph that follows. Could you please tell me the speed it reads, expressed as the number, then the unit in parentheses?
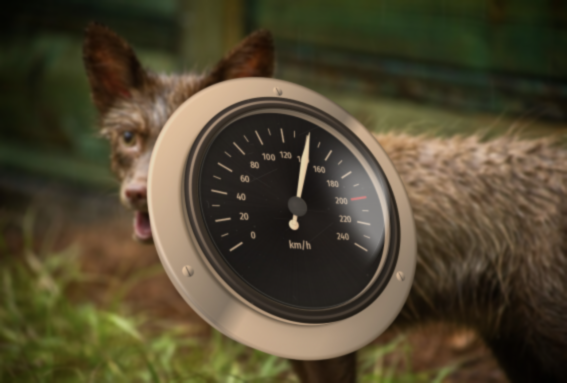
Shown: 140 (km/h)
